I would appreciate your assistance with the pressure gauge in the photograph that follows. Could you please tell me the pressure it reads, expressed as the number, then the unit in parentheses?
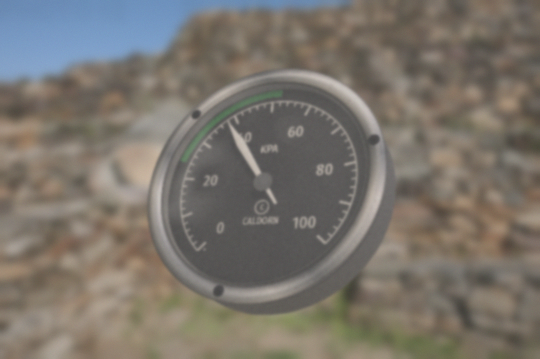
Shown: 38 (kPa)
